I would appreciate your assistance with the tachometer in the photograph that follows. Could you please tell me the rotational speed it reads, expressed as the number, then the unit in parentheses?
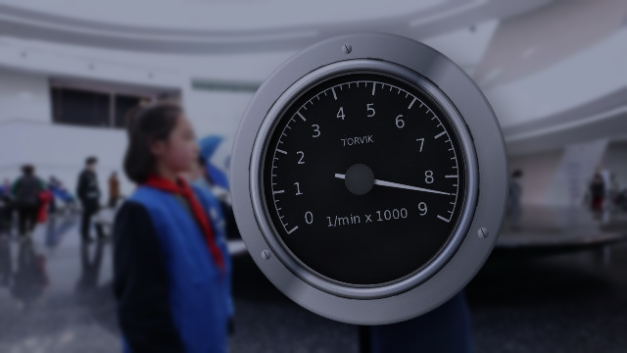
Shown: 8400 (rpm)
